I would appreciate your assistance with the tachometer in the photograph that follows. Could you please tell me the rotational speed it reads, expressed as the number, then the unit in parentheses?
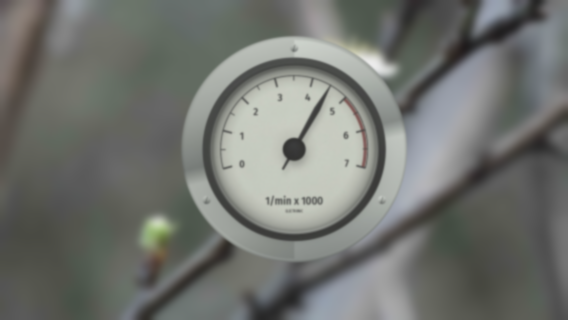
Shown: 4500 (rpm)
